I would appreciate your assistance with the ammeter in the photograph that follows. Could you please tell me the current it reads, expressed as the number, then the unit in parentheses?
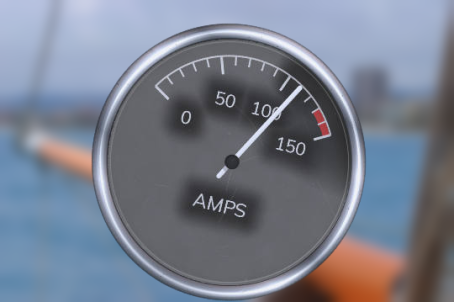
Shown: 110 (A)
